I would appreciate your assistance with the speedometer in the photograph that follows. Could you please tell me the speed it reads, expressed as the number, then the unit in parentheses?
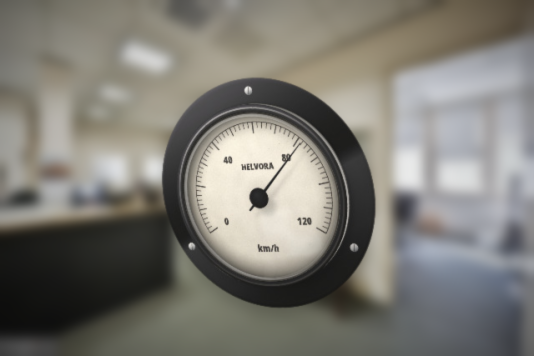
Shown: 82 (km/h)
